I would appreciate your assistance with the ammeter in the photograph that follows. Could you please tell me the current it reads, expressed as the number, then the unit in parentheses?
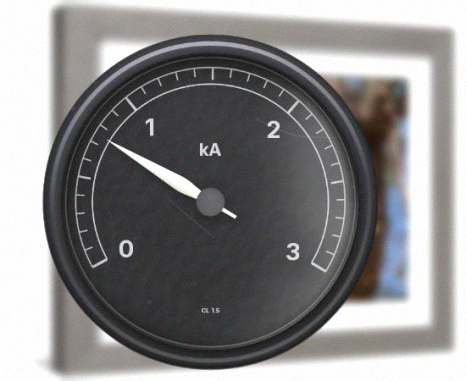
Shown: 0.75 (kA)
